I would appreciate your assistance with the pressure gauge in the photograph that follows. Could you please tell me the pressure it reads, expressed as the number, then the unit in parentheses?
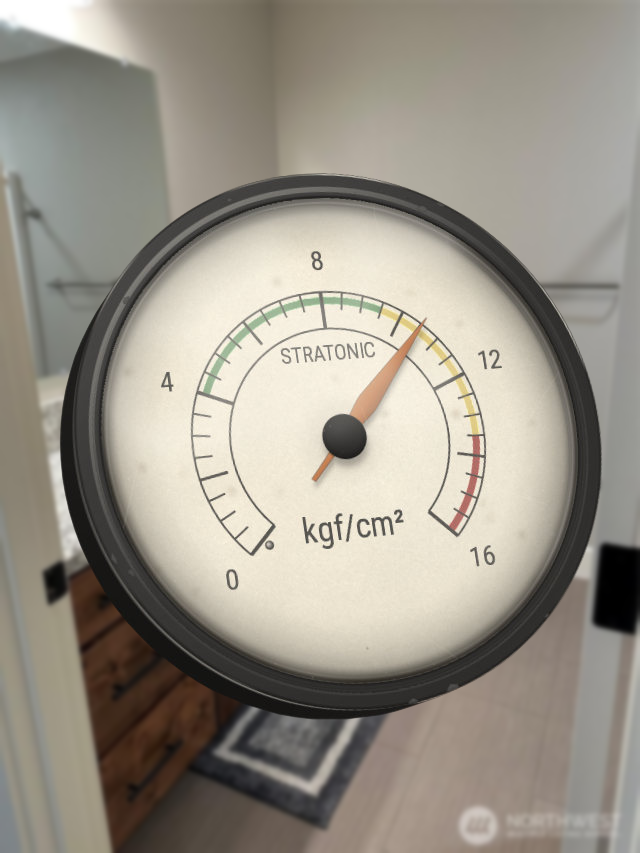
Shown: 10.5 (kg/cm²)
